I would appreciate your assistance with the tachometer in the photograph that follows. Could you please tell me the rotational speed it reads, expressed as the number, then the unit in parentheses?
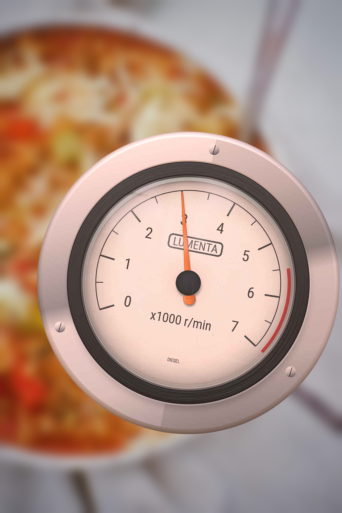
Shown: 3000 (rpm)
